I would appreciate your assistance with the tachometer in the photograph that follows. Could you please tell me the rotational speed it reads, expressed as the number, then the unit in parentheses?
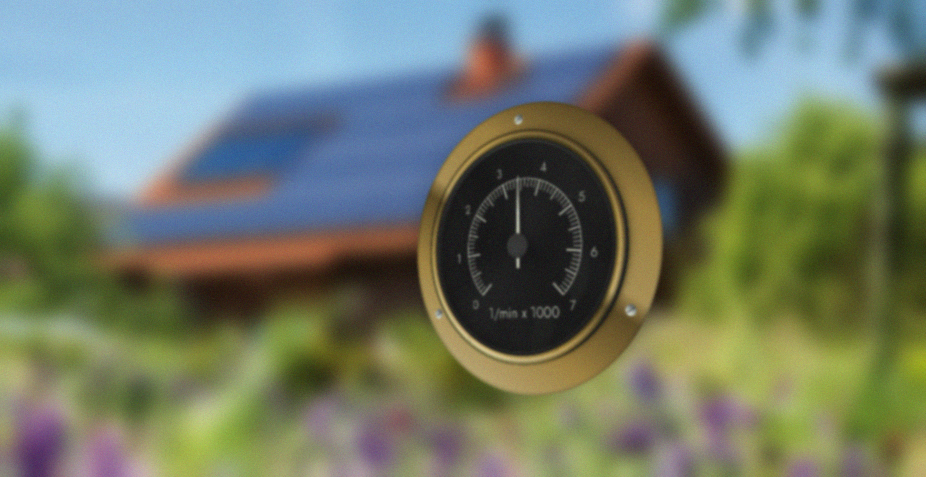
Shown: 3500 (rpm)
